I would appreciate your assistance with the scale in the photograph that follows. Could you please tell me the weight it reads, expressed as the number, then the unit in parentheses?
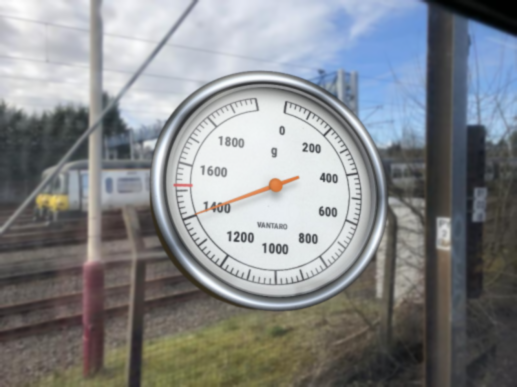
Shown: 1400 (g)
